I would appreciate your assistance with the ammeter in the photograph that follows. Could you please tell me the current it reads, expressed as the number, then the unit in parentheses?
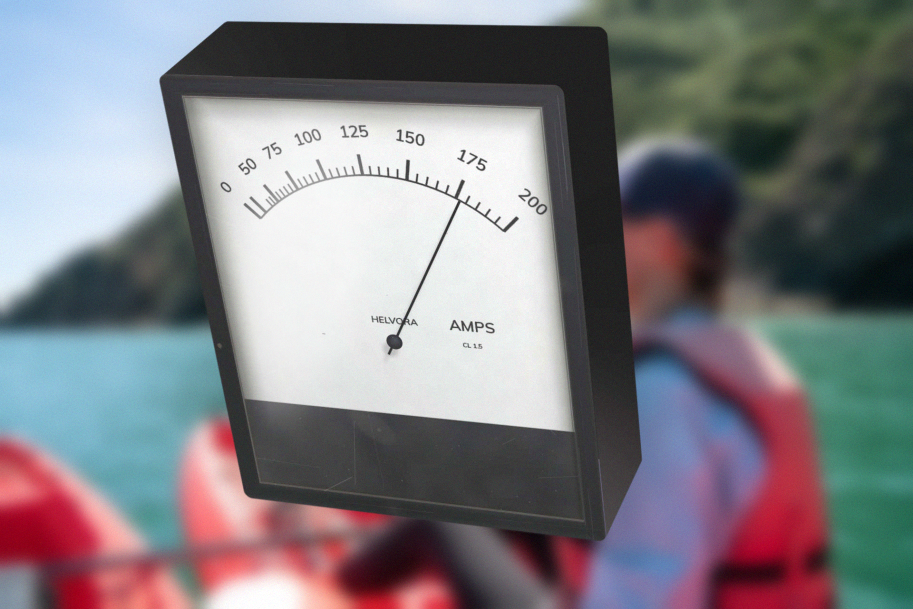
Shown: 177.5 (A)
